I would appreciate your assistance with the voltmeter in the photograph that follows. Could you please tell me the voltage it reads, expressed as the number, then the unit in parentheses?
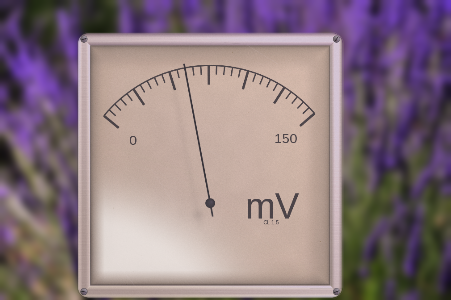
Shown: 60 (mV)
